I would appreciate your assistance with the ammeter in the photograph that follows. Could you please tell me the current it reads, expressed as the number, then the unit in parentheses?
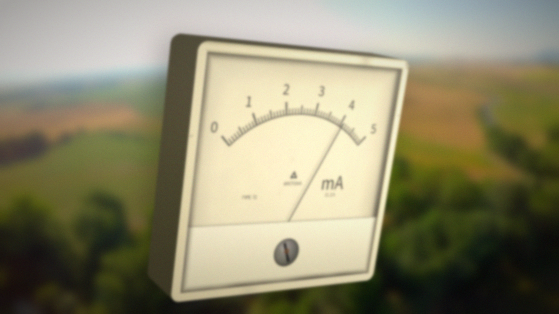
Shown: 4 (mA)
